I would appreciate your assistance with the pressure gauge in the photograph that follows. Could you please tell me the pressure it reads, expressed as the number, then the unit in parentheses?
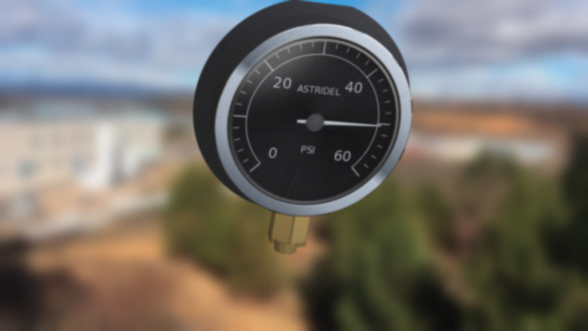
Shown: 50 (psi)
